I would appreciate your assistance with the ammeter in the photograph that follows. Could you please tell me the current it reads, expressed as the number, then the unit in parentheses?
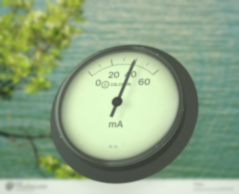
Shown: 40 (mA)
